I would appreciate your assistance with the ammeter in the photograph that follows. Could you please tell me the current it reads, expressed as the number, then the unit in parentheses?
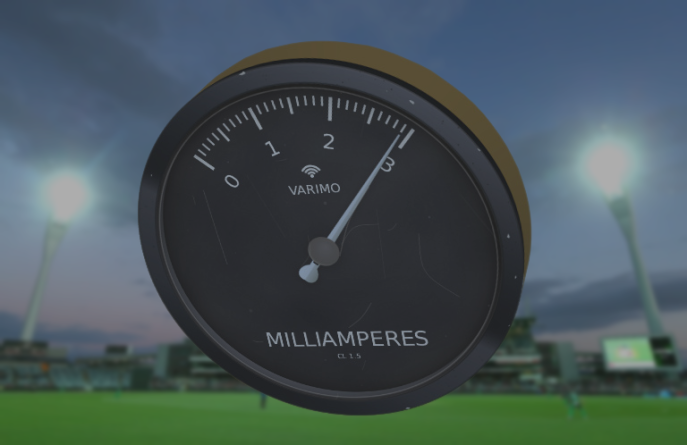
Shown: 2.9 (mA)
